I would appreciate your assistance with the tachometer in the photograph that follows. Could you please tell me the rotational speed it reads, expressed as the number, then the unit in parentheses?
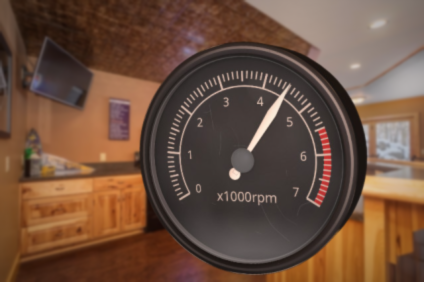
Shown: 4500 (rpm)
